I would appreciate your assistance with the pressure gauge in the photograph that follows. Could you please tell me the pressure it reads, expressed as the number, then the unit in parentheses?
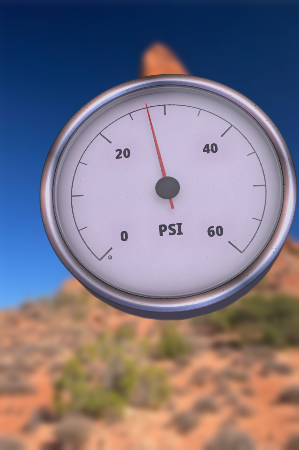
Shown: 27.5 (psi)
